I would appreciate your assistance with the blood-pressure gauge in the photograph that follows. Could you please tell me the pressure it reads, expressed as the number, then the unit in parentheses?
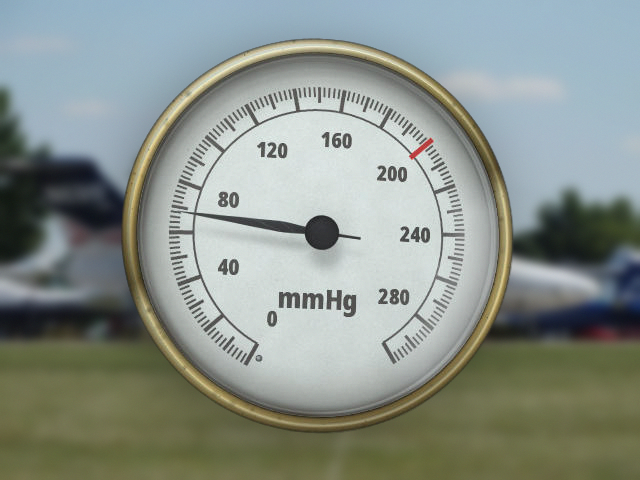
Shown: 68 (mmHg)
